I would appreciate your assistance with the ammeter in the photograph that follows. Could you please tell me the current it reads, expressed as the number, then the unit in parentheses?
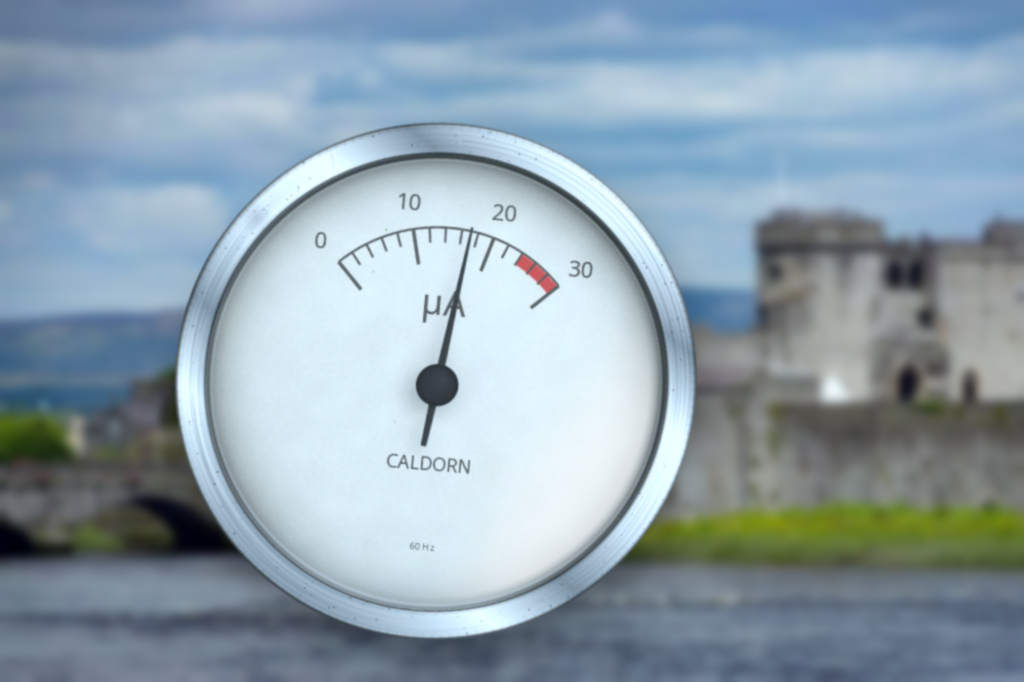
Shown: 17 (µA)
